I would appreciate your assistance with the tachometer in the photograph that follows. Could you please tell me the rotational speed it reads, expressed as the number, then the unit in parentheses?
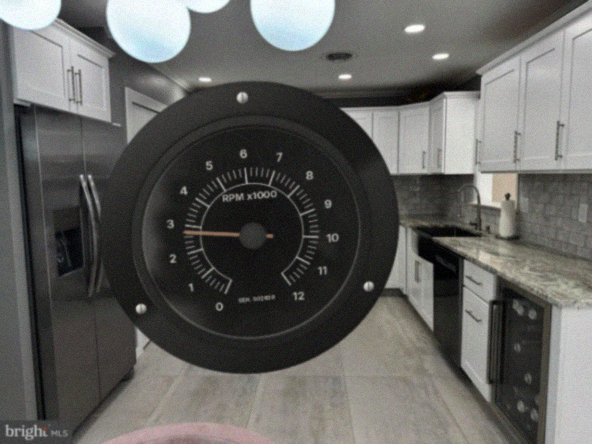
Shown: 2800 (rpm)
